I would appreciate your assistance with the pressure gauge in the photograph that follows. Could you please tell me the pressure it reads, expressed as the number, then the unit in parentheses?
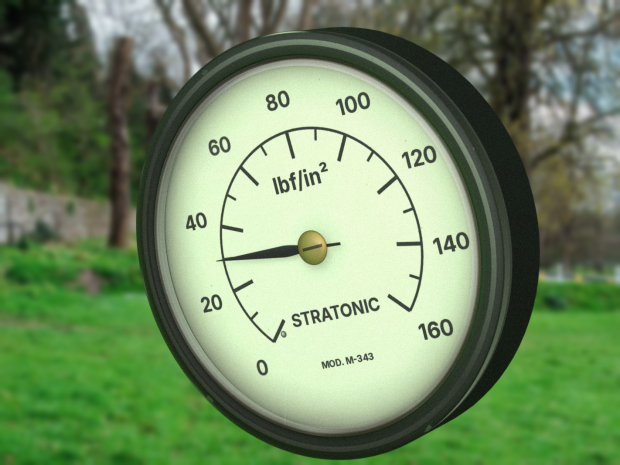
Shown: 30 (psi)
